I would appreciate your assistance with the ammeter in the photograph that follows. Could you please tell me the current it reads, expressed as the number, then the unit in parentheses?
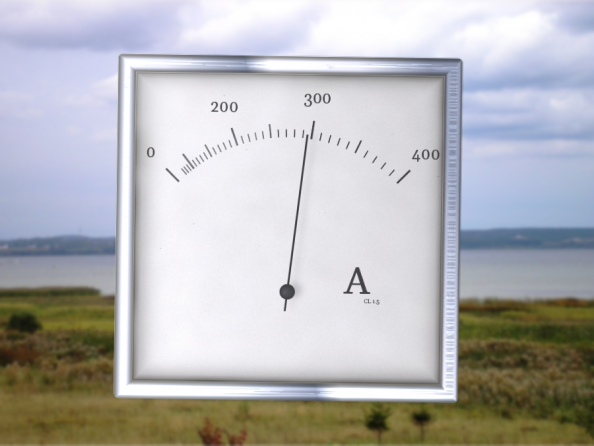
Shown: 295 (A)
